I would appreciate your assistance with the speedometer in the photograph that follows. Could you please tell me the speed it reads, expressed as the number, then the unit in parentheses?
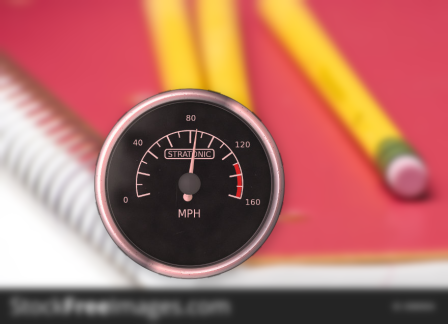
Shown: 85 (mph)
